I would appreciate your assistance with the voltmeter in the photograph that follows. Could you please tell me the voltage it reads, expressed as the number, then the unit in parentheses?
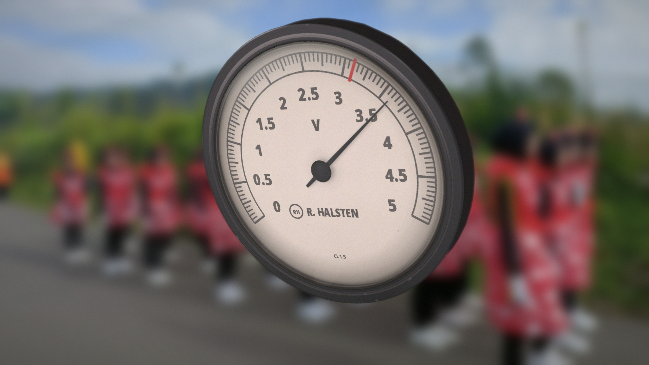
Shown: 3.6 (V)
